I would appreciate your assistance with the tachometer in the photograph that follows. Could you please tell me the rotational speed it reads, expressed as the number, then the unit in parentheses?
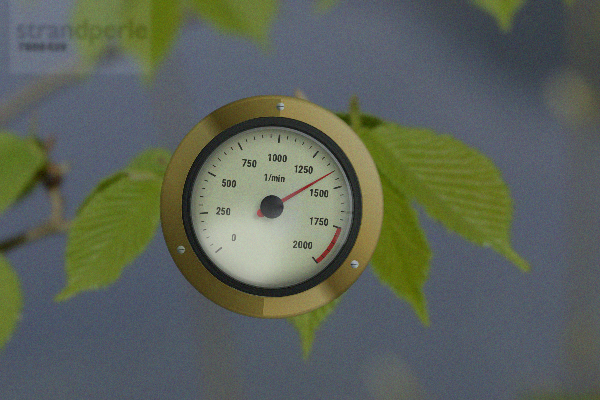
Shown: 1400 (rpm)
